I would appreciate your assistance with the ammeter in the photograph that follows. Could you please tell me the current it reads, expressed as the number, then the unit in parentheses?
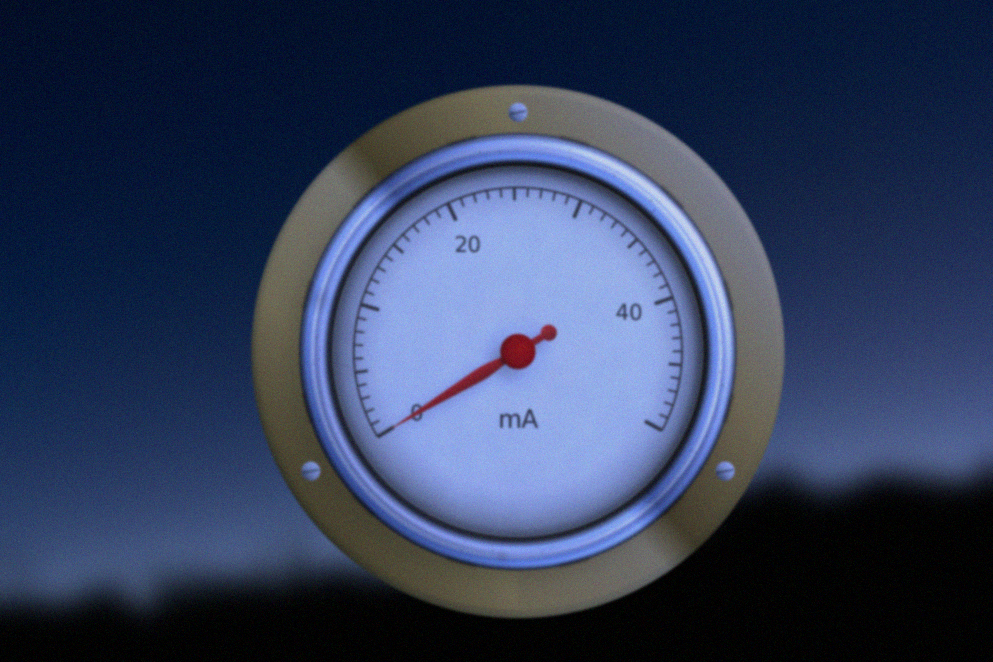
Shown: 0 (mA)
